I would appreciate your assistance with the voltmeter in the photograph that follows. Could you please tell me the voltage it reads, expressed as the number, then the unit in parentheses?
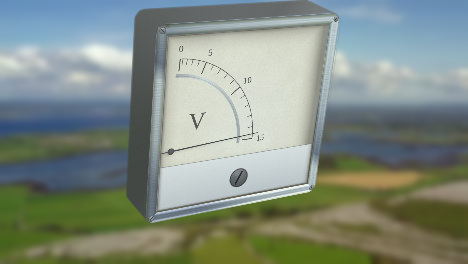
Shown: 14.5 (V)
